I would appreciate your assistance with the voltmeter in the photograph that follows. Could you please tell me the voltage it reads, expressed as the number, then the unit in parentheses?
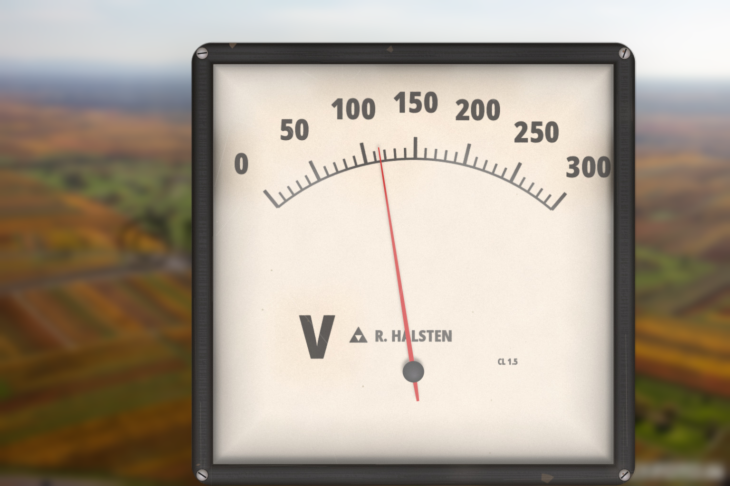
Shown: 115 (V)
